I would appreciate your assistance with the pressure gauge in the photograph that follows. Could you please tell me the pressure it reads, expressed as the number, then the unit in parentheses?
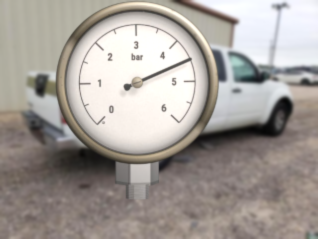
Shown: 4.5 (bar)
